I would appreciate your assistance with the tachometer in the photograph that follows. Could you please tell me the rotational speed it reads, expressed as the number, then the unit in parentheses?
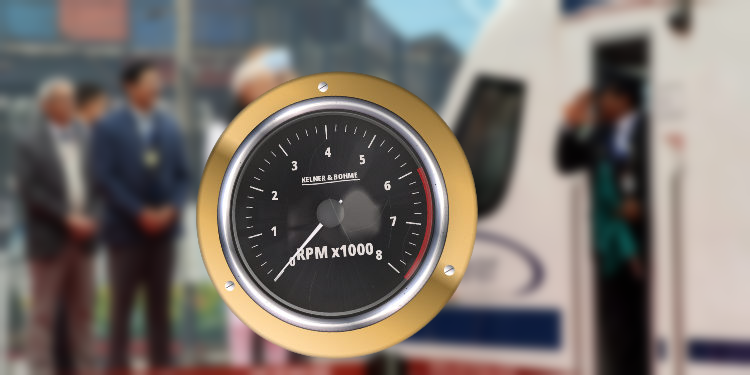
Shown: 0 (rpm)
